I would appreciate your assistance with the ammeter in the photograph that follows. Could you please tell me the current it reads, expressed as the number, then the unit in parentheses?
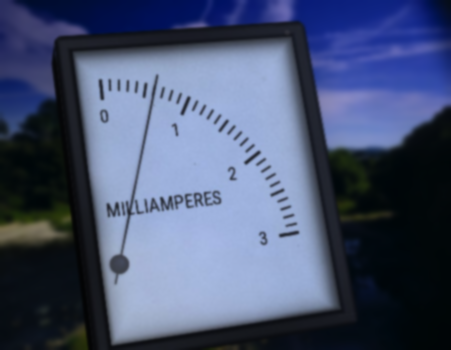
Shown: 0.6 (mA)
